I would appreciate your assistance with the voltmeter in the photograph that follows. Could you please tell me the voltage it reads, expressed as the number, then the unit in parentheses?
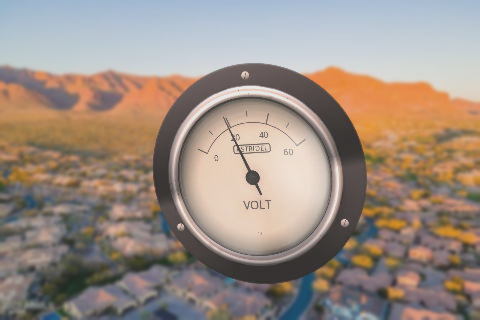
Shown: 20 (V)
